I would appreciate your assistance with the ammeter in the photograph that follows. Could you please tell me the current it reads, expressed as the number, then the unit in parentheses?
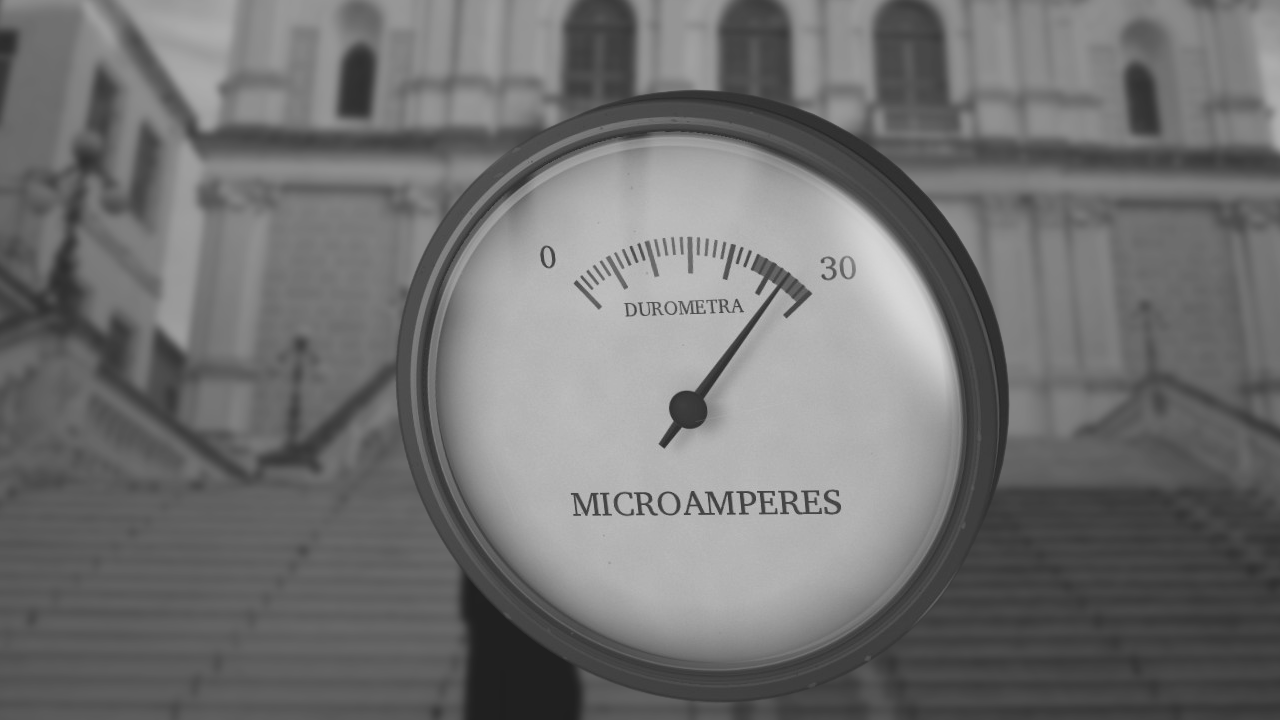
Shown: 27 (µA)
